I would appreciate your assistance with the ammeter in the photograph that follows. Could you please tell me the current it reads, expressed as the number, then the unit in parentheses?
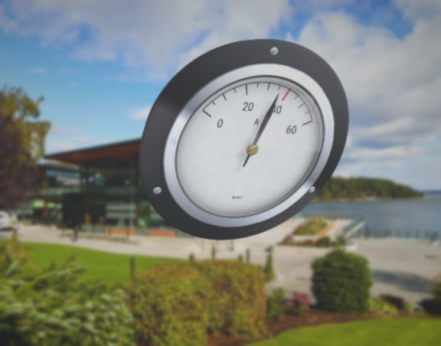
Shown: 35 (A)
